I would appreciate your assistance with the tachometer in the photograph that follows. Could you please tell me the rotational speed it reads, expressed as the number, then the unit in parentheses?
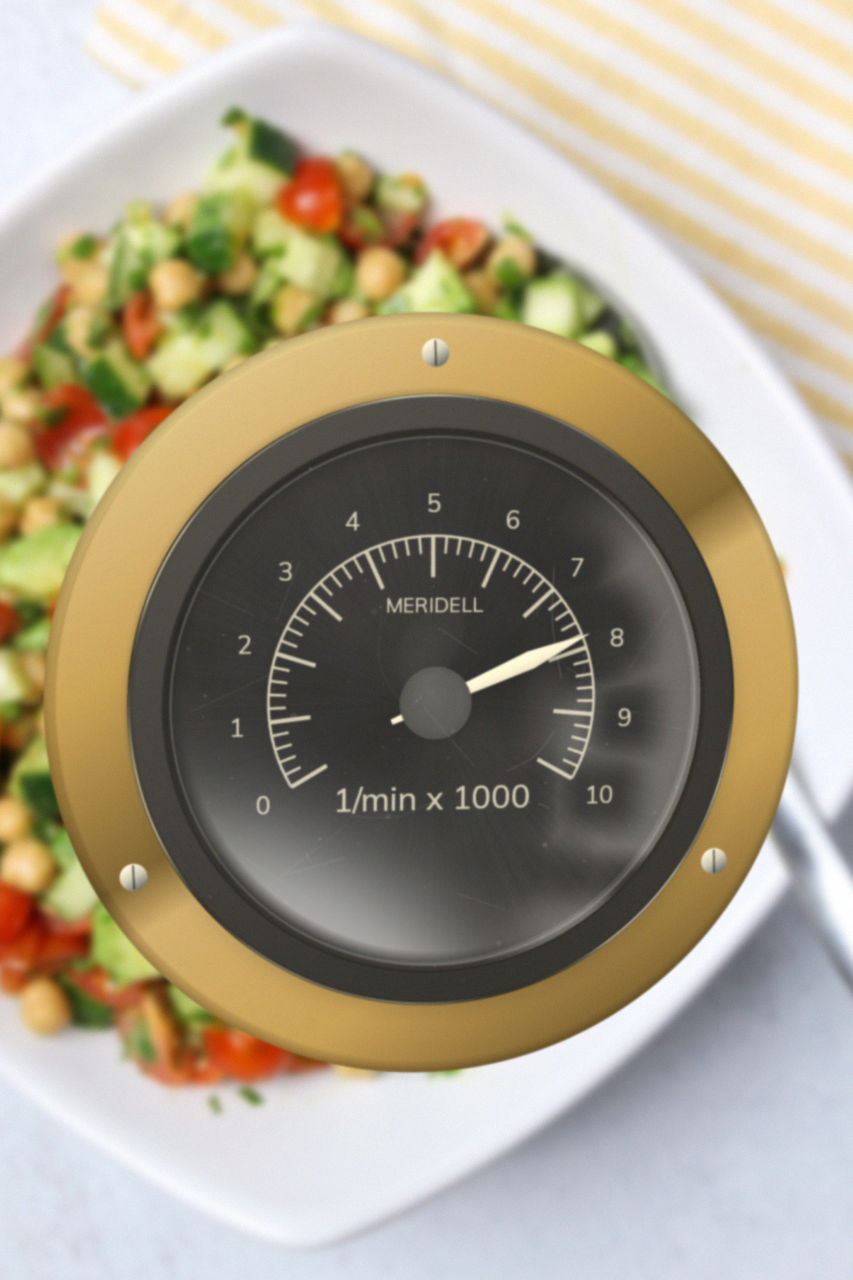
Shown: 7800 (rpm)
